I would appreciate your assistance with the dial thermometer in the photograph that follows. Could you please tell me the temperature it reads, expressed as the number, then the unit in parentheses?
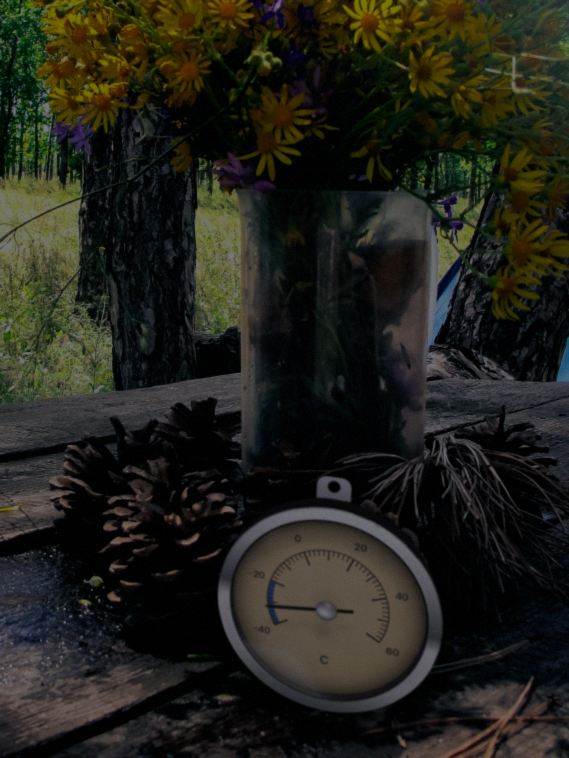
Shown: -30 (°C)
